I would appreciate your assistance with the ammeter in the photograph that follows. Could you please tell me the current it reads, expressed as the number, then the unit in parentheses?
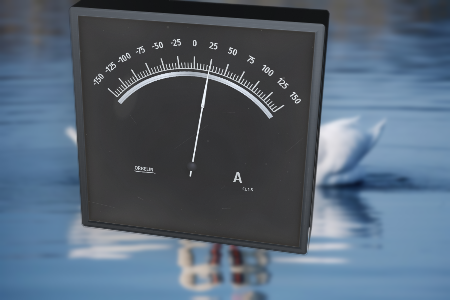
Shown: 25 (A)
